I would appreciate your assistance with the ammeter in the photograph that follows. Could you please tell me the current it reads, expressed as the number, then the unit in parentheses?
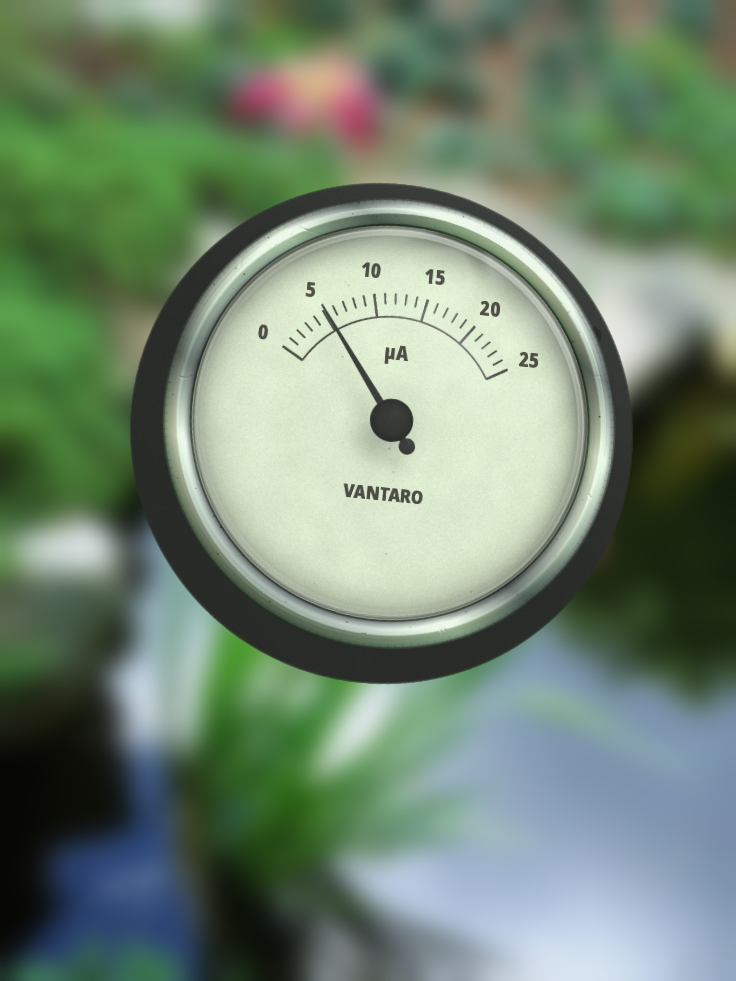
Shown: 5 (µA)
